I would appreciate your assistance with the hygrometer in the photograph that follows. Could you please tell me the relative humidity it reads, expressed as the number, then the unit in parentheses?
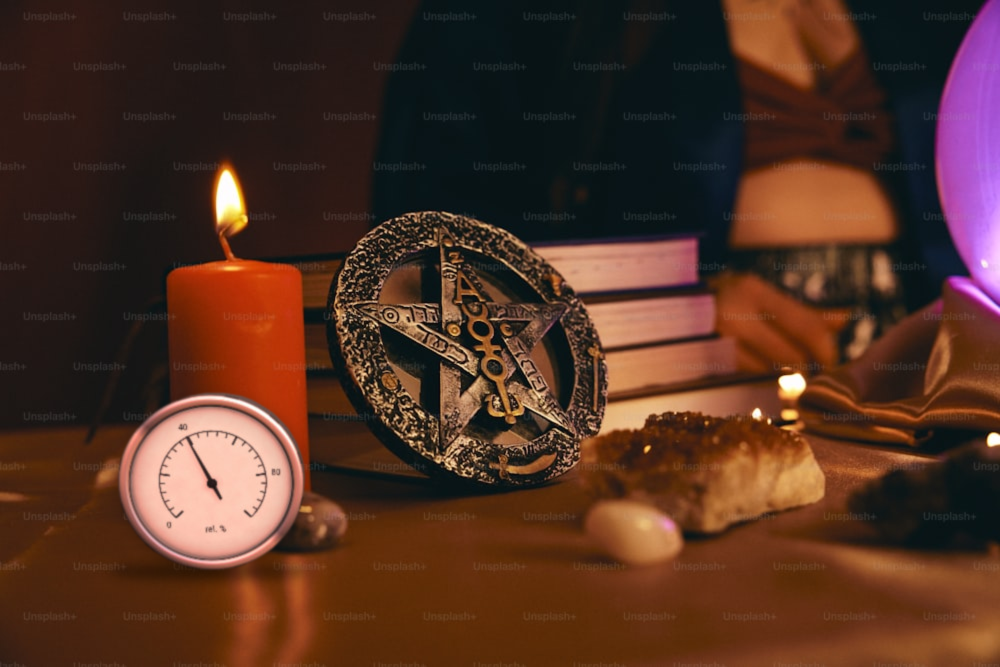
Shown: 40 (%)
